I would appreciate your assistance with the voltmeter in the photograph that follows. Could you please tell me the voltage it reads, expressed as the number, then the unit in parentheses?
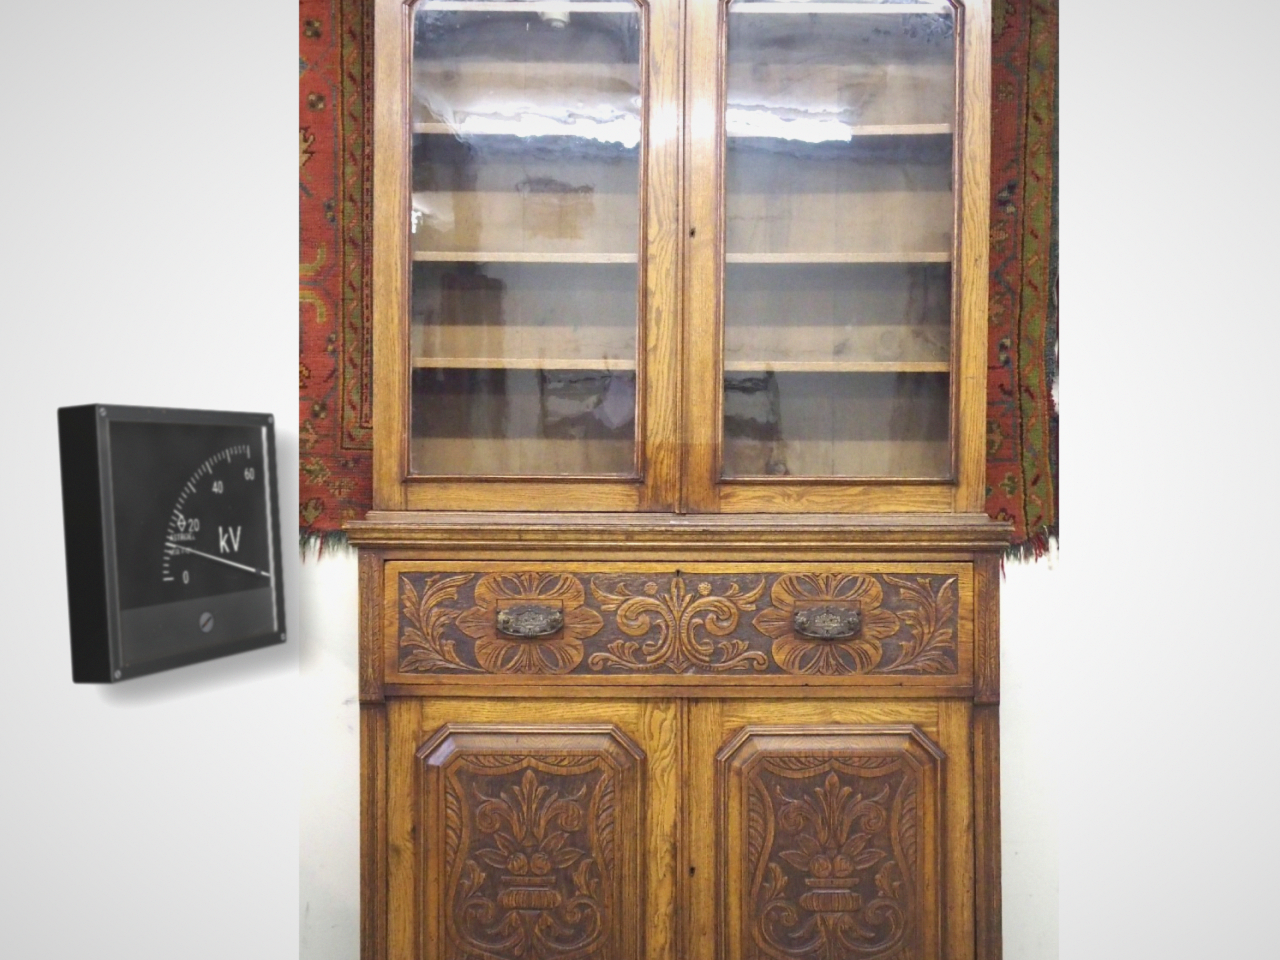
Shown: 10 (kV)
